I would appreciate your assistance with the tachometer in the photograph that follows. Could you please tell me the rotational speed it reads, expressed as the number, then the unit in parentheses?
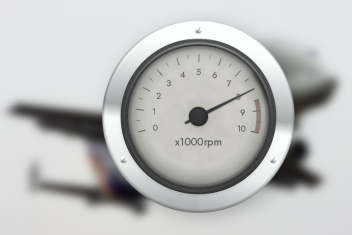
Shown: 8000 (rpm)
